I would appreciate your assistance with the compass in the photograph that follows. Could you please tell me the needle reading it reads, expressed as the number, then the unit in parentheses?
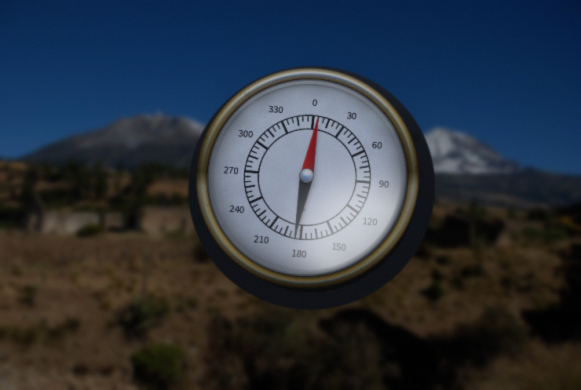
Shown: 5 (°)
